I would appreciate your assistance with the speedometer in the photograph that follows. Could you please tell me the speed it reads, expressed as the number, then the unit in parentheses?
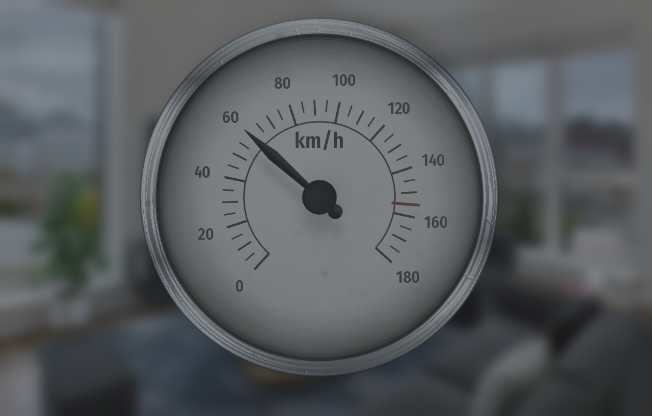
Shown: 60 (km/h)
